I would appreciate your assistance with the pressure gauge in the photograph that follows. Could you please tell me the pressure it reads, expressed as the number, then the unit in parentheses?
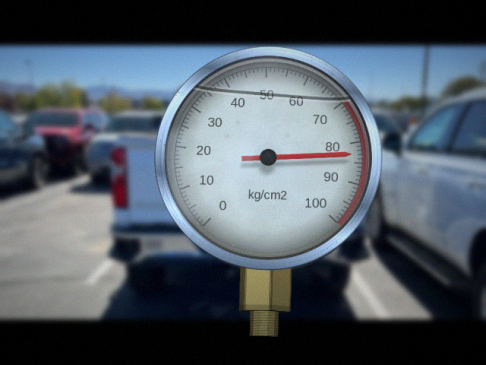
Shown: 83 (kg/cm²)
